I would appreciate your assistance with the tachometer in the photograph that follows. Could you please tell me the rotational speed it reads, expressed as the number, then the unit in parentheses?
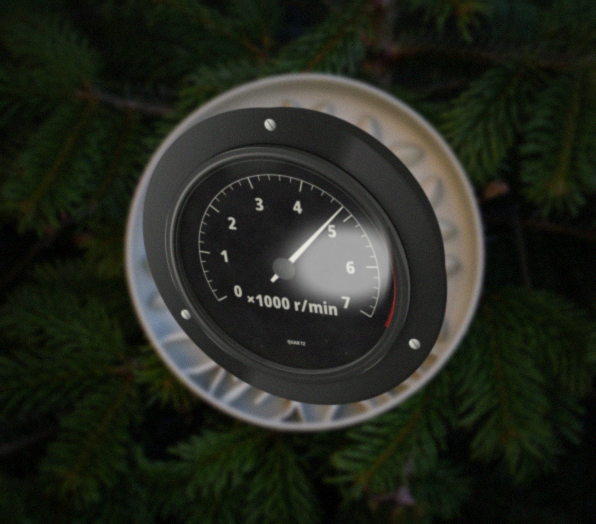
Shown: 4800 (rpm)
